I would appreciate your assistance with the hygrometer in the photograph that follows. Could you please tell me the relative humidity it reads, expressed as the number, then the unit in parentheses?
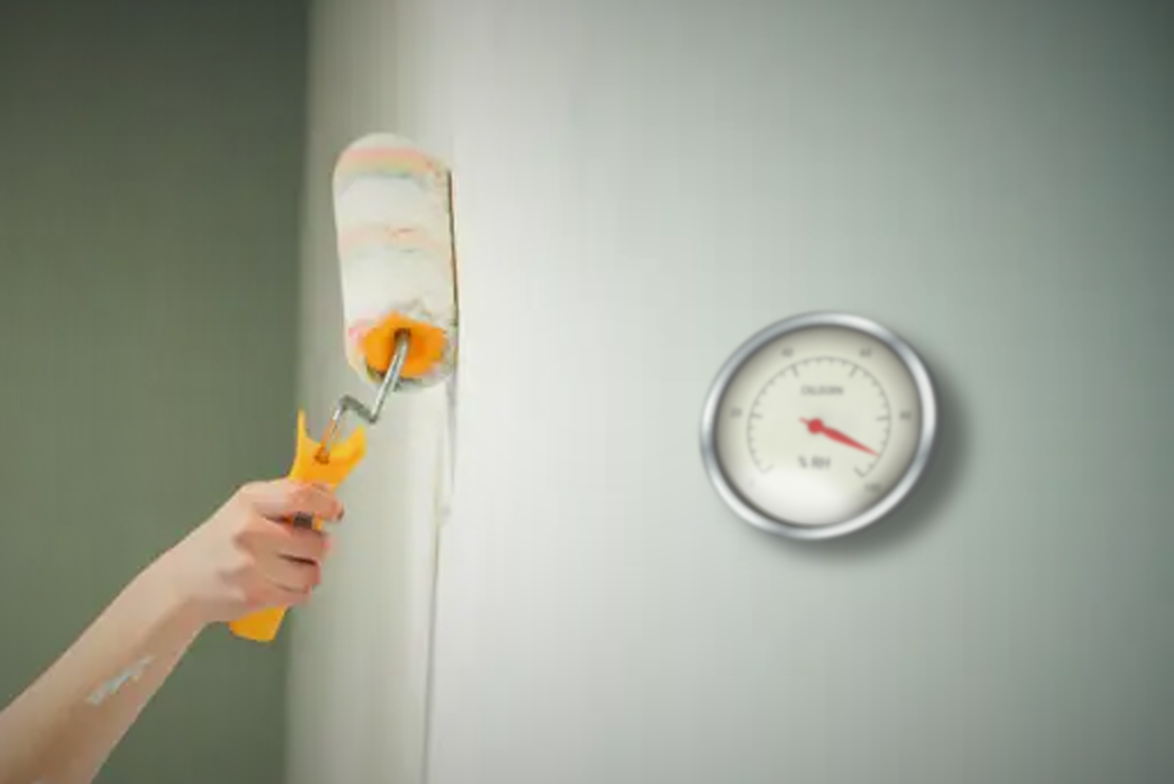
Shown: 92 (%)
